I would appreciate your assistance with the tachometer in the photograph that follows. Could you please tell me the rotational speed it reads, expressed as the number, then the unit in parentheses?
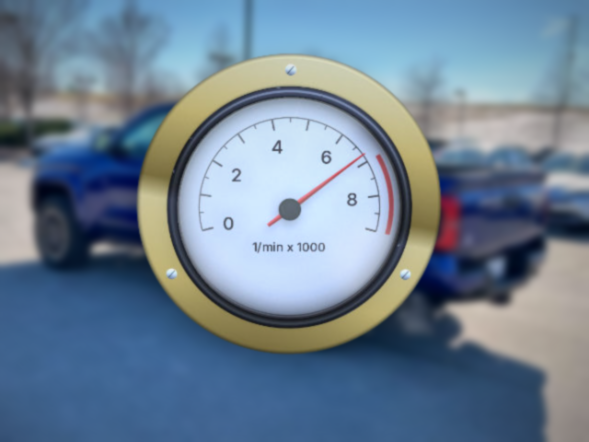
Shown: 6750 (rpm)
